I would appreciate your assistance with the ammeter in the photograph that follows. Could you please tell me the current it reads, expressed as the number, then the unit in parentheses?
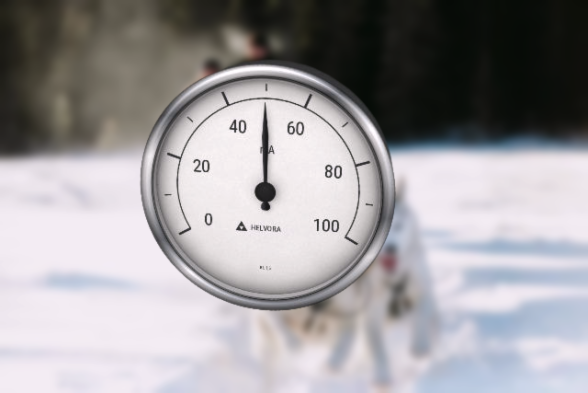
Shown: 50 (mA)
